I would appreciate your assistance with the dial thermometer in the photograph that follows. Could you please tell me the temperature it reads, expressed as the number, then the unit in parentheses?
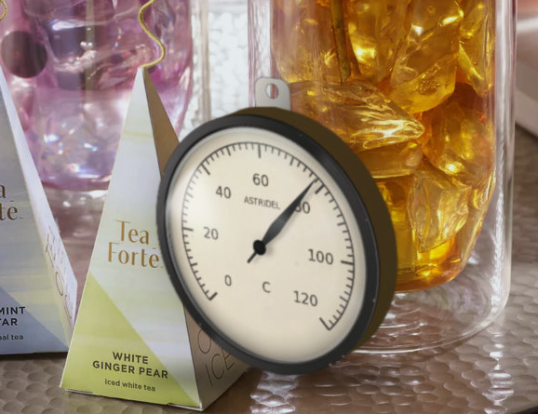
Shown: 78 (°C)
